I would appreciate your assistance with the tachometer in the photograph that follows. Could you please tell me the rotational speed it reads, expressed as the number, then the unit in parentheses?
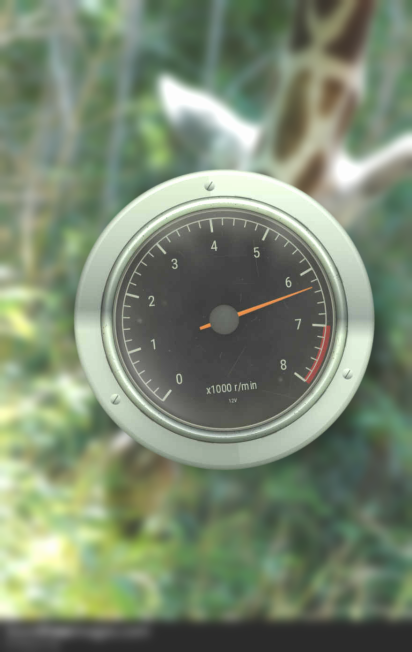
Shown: 6300 (rpm)
